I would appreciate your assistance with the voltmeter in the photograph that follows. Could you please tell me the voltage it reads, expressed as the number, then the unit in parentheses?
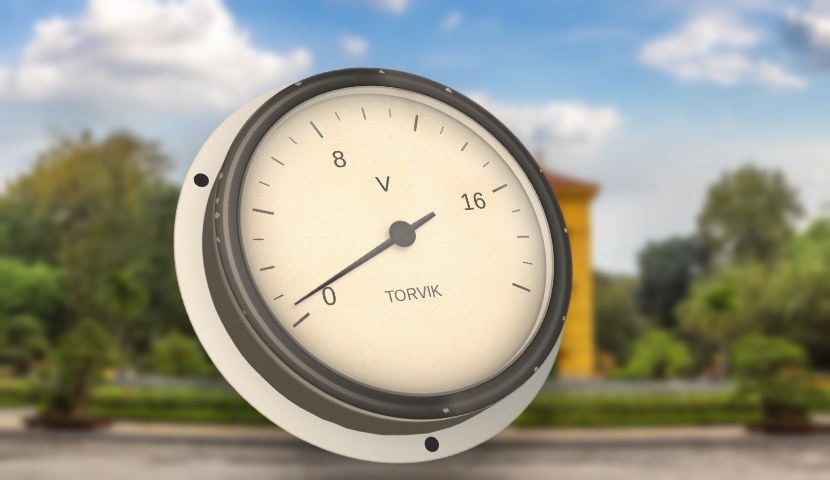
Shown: 0.5 (V)
